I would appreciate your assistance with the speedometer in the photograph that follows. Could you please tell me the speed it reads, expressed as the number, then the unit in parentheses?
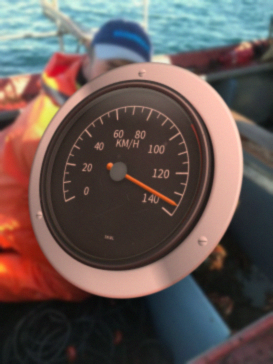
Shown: 135 (km/h)
